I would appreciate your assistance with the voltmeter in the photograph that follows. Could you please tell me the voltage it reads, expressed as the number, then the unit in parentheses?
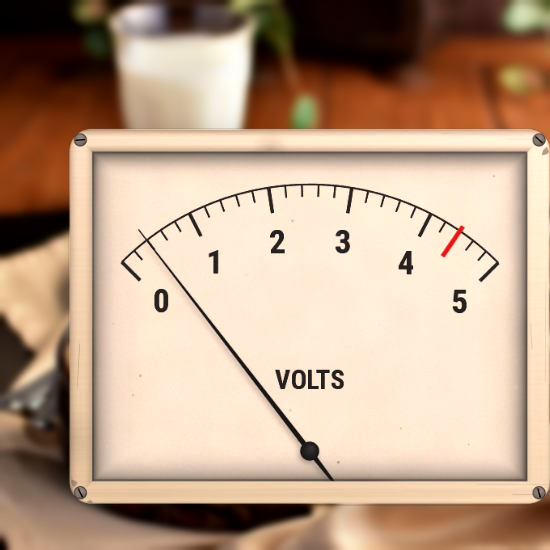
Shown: 0.4 (V)
